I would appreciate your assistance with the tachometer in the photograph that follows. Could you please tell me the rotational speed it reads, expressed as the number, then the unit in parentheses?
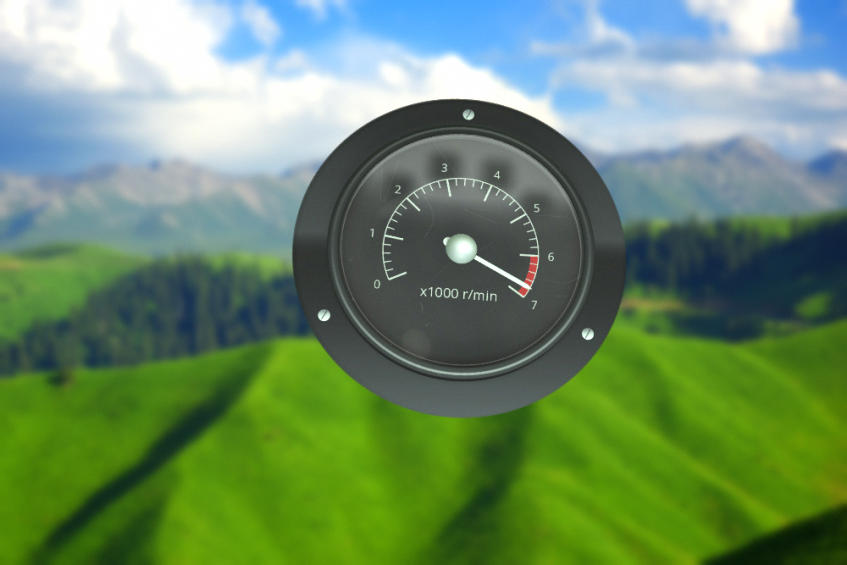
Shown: 6800 (rpm)
